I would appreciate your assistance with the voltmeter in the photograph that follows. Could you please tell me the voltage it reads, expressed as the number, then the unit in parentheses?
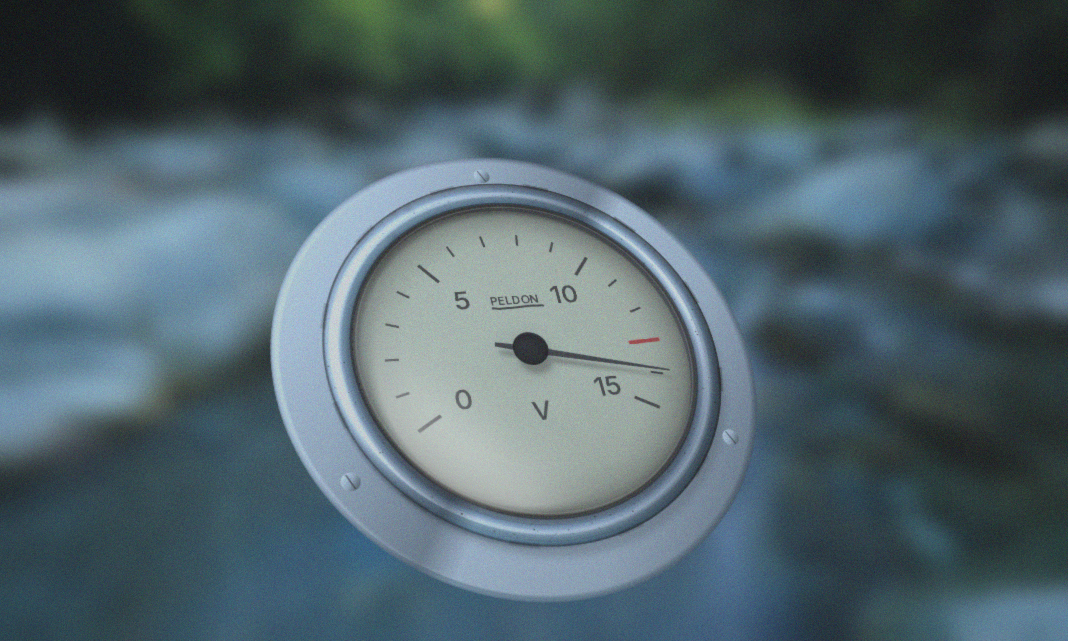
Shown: 14 (V)
